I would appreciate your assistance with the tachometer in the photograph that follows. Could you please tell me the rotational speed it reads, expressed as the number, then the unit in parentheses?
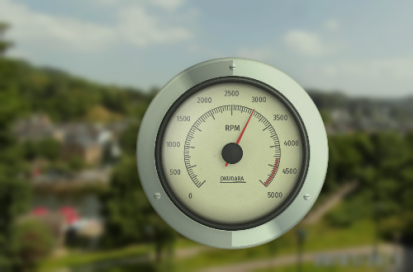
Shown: 3000 (rpm)
